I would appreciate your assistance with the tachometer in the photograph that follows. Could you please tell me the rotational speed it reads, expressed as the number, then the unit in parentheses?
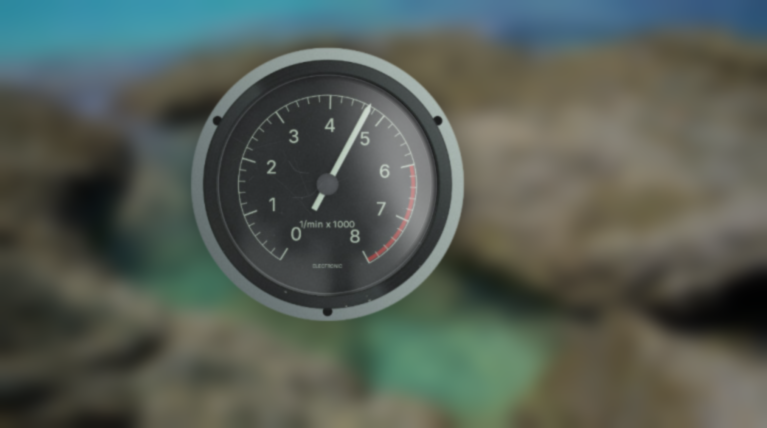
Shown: 4700 (rpm)
